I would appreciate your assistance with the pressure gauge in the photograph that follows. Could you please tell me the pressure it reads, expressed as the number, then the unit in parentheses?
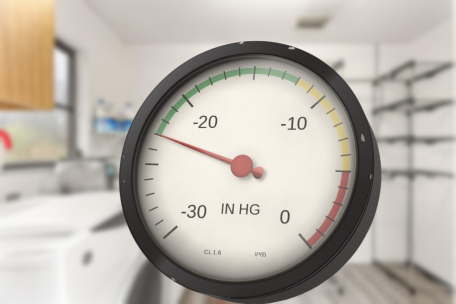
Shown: -23 (inHg)
